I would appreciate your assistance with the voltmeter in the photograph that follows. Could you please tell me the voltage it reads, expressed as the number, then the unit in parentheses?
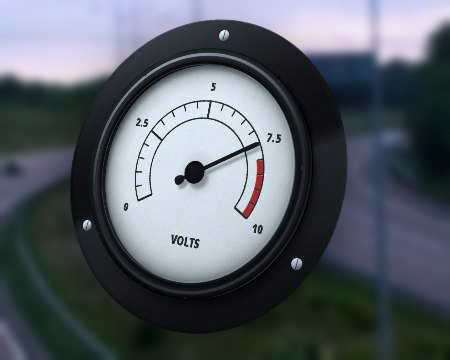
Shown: 7.5 (V)
